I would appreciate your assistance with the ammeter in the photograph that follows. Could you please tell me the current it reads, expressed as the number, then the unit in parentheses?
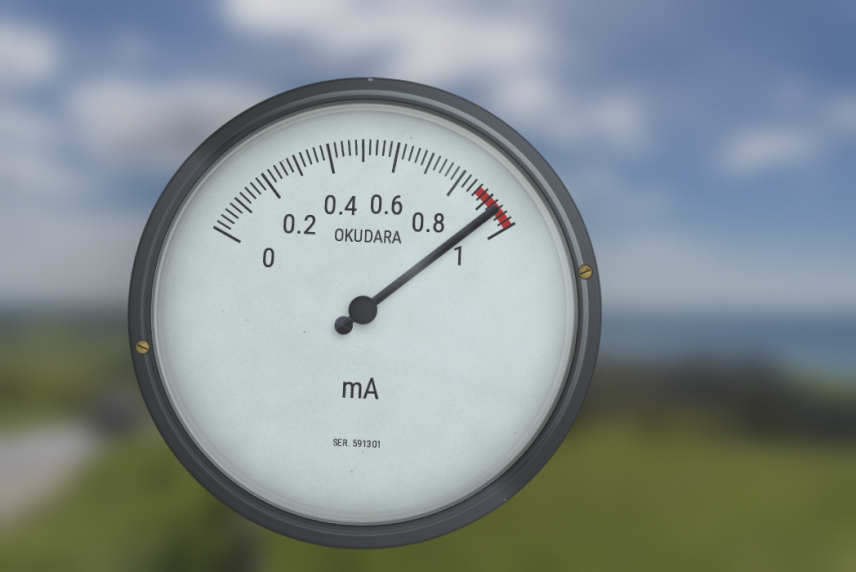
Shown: 0.94 (mA)
